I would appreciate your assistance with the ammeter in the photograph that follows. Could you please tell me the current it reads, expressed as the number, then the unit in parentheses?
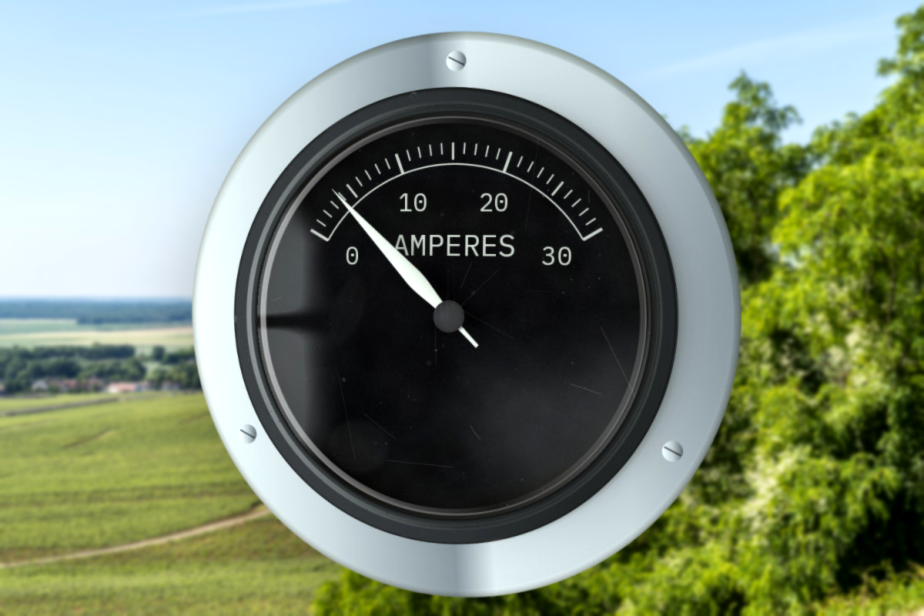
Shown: 4 (A)
